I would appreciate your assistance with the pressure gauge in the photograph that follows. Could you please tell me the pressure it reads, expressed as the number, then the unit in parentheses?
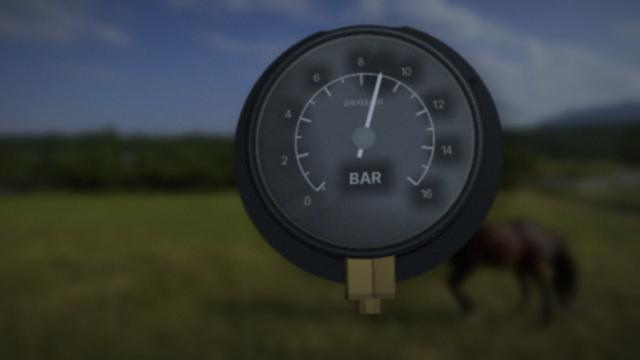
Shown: 9 (bar)
